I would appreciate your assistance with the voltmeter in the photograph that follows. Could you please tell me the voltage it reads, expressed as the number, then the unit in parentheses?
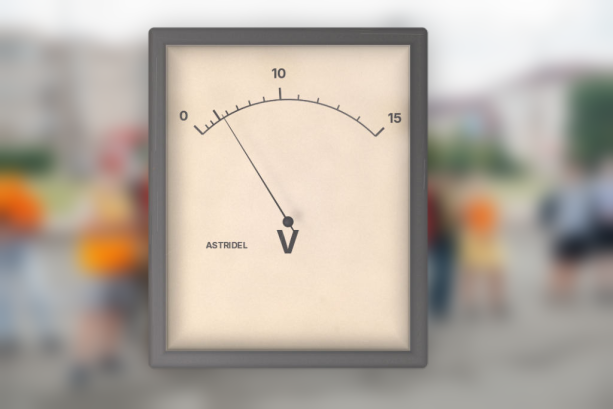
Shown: 5.5 (V)
